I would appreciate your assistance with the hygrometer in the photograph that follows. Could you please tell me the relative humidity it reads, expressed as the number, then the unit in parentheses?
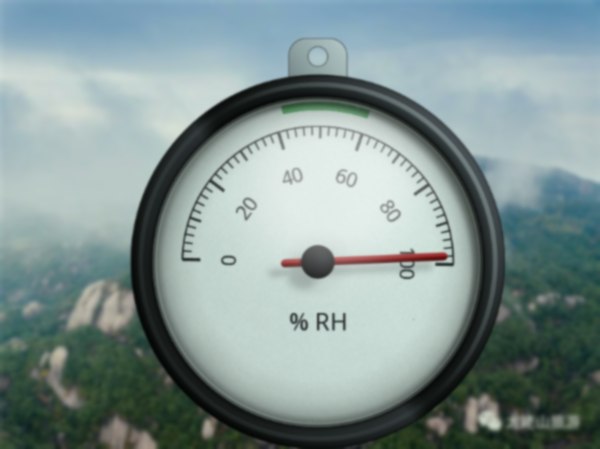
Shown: 98 (%)
